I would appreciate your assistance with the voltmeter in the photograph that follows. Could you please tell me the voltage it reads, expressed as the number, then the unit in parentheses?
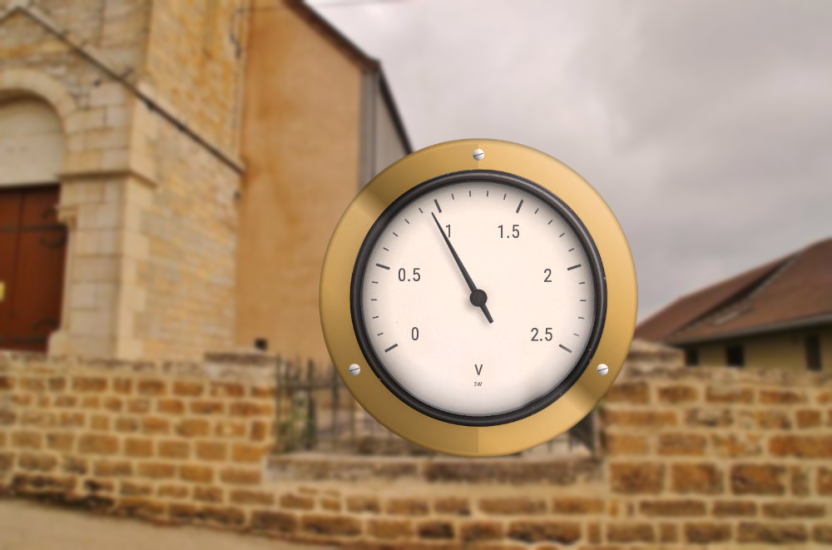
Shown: 0.95 (V)
